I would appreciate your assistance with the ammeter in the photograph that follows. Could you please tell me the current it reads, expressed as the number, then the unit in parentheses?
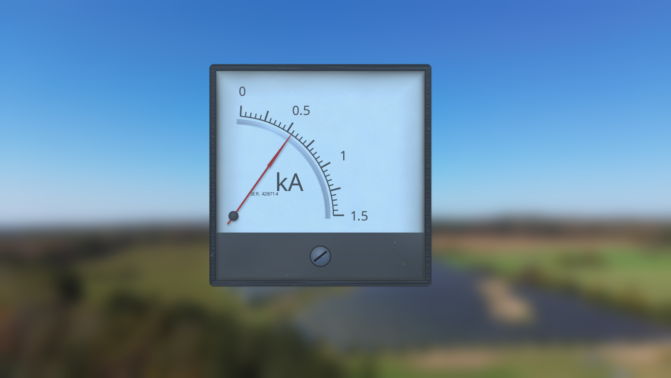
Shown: 0.55 (kA)
